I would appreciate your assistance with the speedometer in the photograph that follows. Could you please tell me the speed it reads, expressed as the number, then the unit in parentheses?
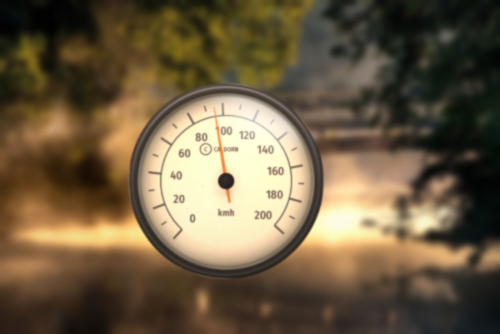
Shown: 95 (km/h)
